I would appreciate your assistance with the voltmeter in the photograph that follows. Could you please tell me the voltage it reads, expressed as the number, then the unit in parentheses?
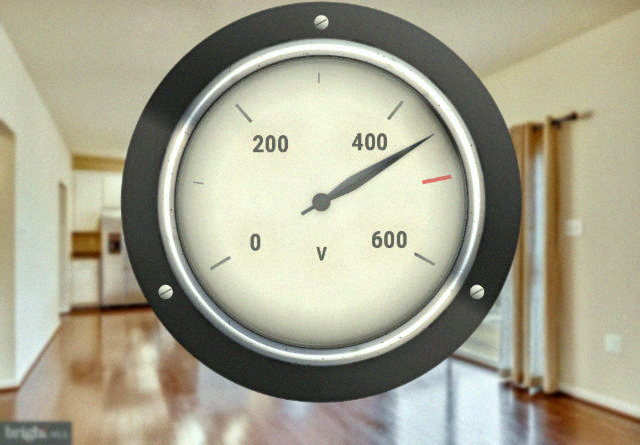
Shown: 450 (V)
